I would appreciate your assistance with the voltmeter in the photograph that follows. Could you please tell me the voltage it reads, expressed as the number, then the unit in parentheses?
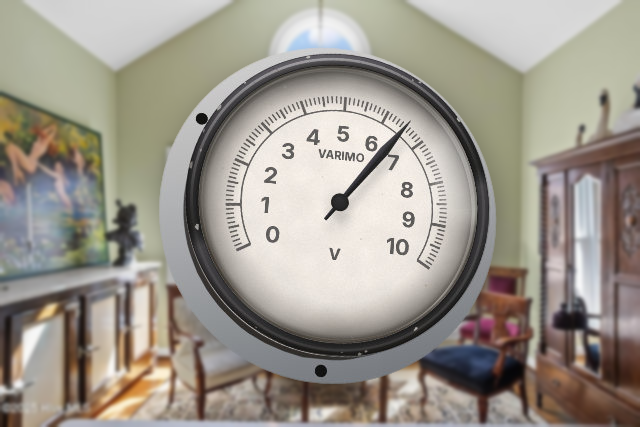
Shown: 6.5 (V)
